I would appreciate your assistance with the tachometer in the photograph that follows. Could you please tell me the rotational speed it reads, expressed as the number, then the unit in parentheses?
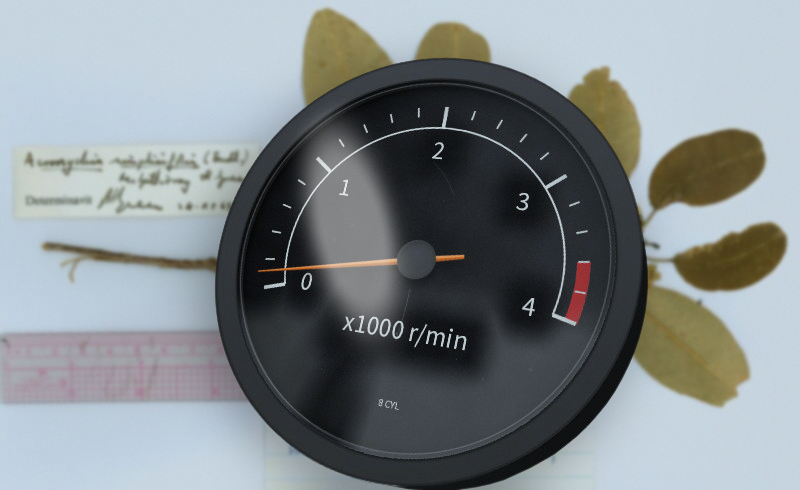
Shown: 100 (rpm)
